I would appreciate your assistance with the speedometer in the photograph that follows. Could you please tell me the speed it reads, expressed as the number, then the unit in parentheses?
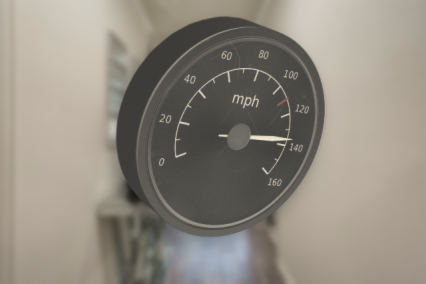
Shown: 135 (mph)
